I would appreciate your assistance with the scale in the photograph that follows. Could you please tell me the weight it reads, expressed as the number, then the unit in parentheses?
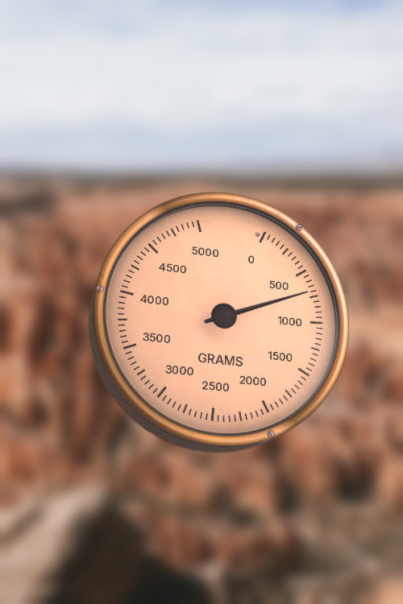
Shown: 700 (g)
